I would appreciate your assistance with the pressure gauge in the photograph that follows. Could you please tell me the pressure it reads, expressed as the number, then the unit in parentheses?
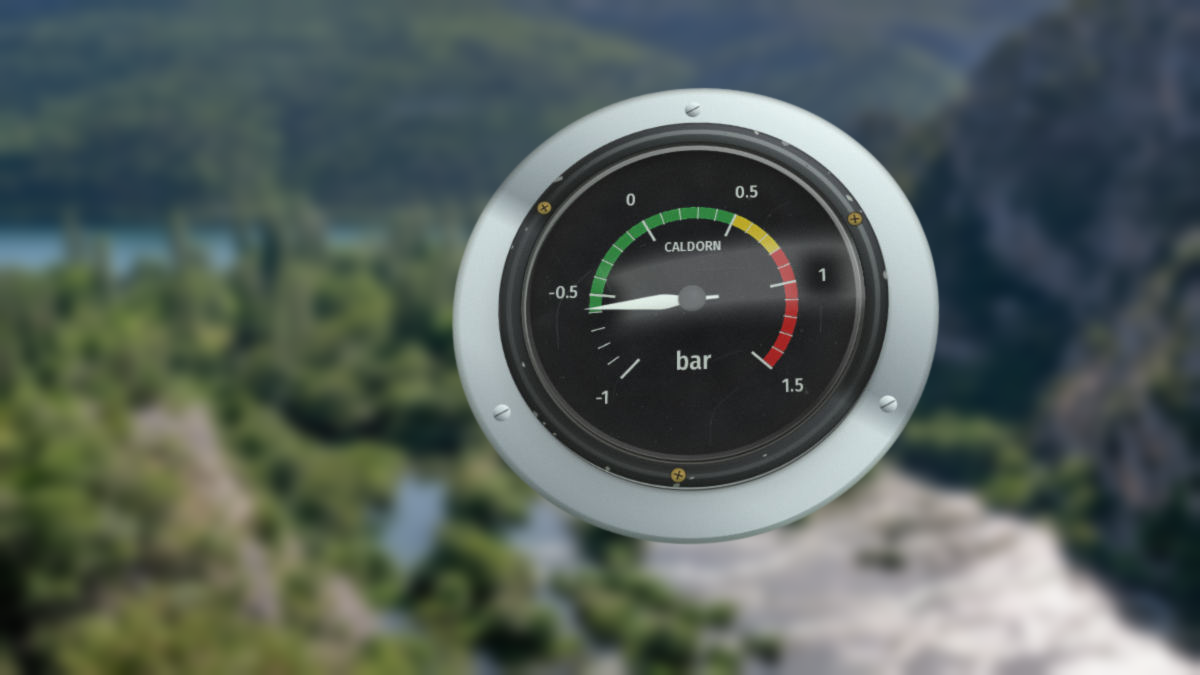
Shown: -0.6 (bar)
